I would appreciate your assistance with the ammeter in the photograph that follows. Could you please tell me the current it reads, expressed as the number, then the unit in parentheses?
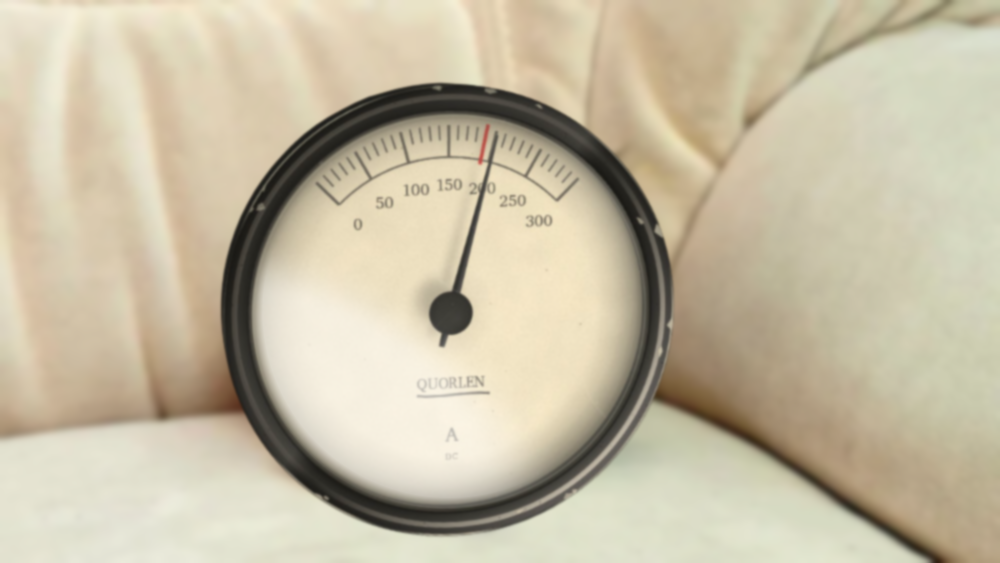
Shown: 200 (A)
